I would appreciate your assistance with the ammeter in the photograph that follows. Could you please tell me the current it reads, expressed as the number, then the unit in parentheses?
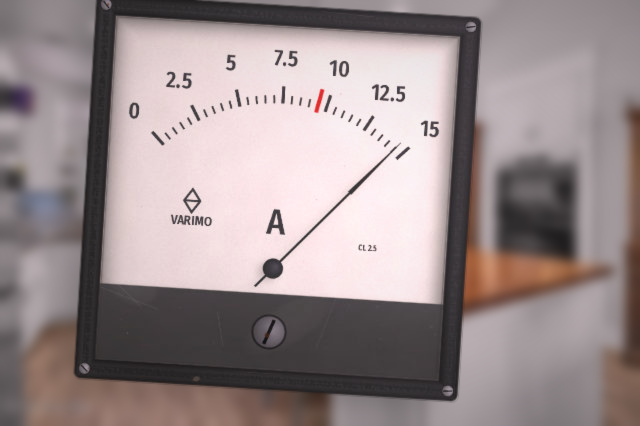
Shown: 14.5 (A)
